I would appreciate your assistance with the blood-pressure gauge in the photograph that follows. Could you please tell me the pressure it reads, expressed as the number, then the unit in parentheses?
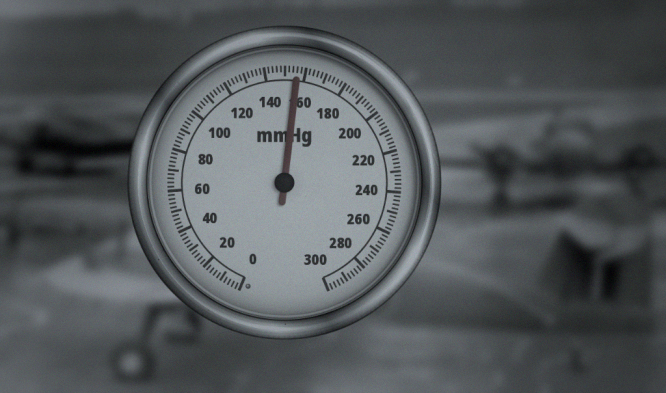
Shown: 156 (mmHg)
